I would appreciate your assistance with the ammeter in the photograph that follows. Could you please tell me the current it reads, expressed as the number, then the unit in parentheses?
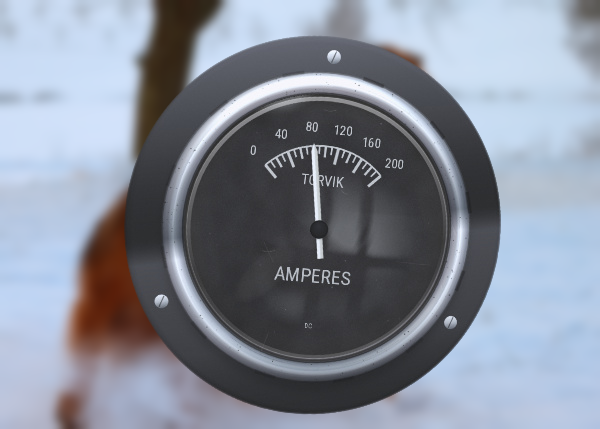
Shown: 80 (A)
